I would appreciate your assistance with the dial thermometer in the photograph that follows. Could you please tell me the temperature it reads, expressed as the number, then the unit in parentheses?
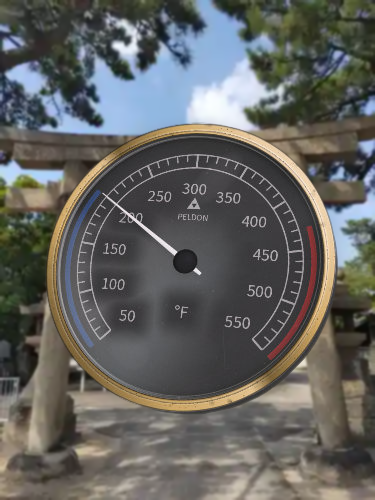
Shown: 200 (°F)
